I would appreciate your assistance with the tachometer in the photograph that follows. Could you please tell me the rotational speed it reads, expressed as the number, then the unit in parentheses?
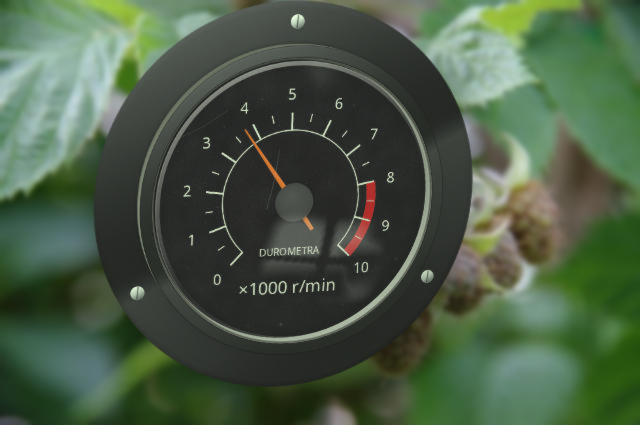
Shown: 3750 (rpm)
